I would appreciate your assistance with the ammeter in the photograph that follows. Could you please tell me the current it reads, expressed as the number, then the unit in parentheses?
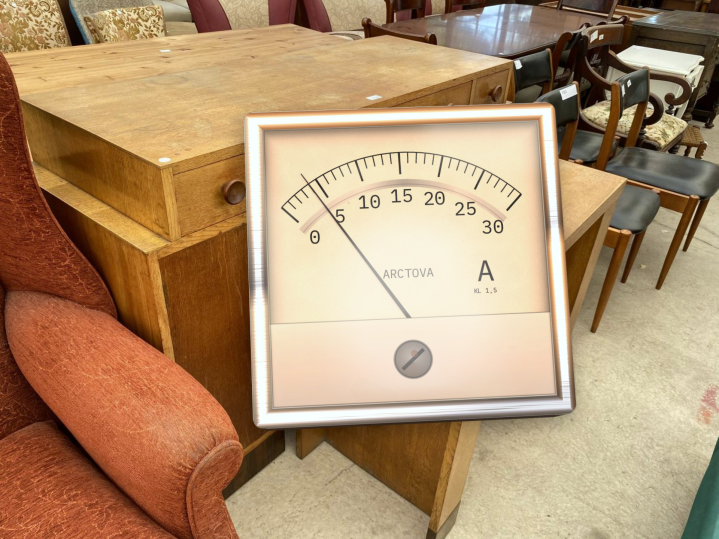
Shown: 4 (A)
